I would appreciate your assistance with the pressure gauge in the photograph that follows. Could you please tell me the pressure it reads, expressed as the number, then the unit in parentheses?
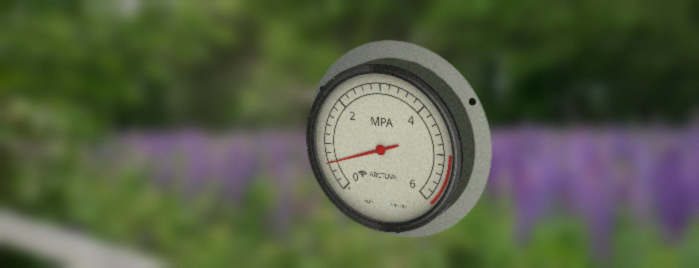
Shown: 0.6 (MPa)
